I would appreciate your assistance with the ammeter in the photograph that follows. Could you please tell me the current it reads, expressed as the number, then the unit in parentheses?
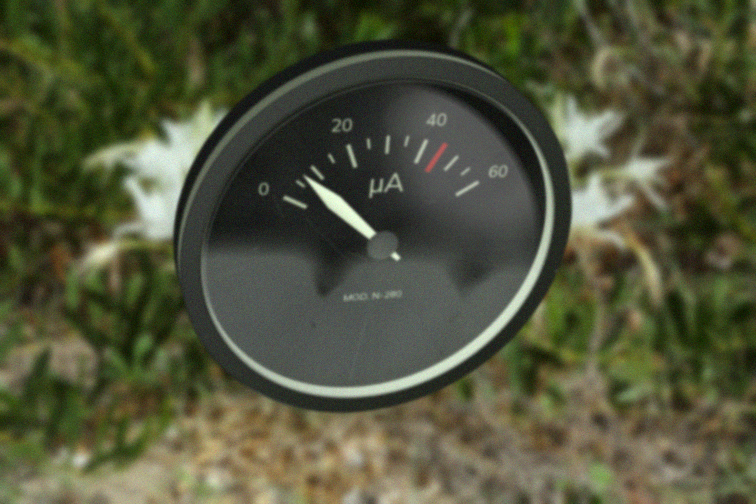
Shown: 7.5 (µA)
